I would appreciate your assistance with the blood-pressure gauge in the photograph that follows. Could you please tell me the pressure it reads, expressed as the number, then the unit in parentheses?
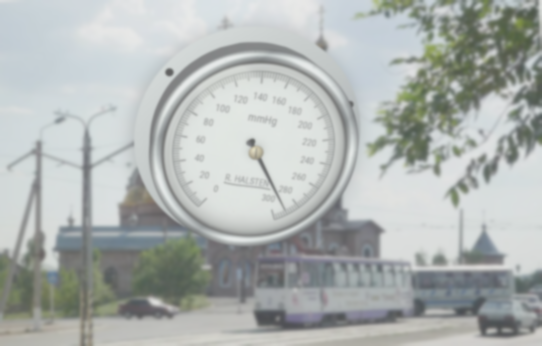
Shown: 290 (mmHg)
